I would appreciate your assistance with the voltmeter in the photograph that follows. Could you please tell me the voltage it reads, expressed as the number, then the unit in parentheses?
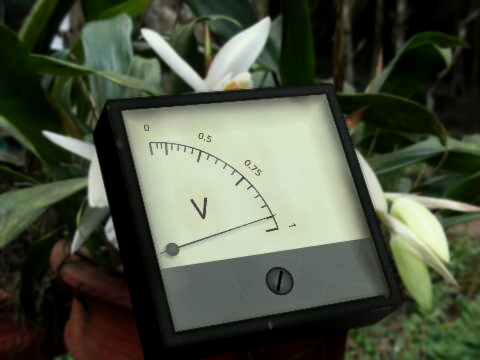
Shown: 0.95 (V)
